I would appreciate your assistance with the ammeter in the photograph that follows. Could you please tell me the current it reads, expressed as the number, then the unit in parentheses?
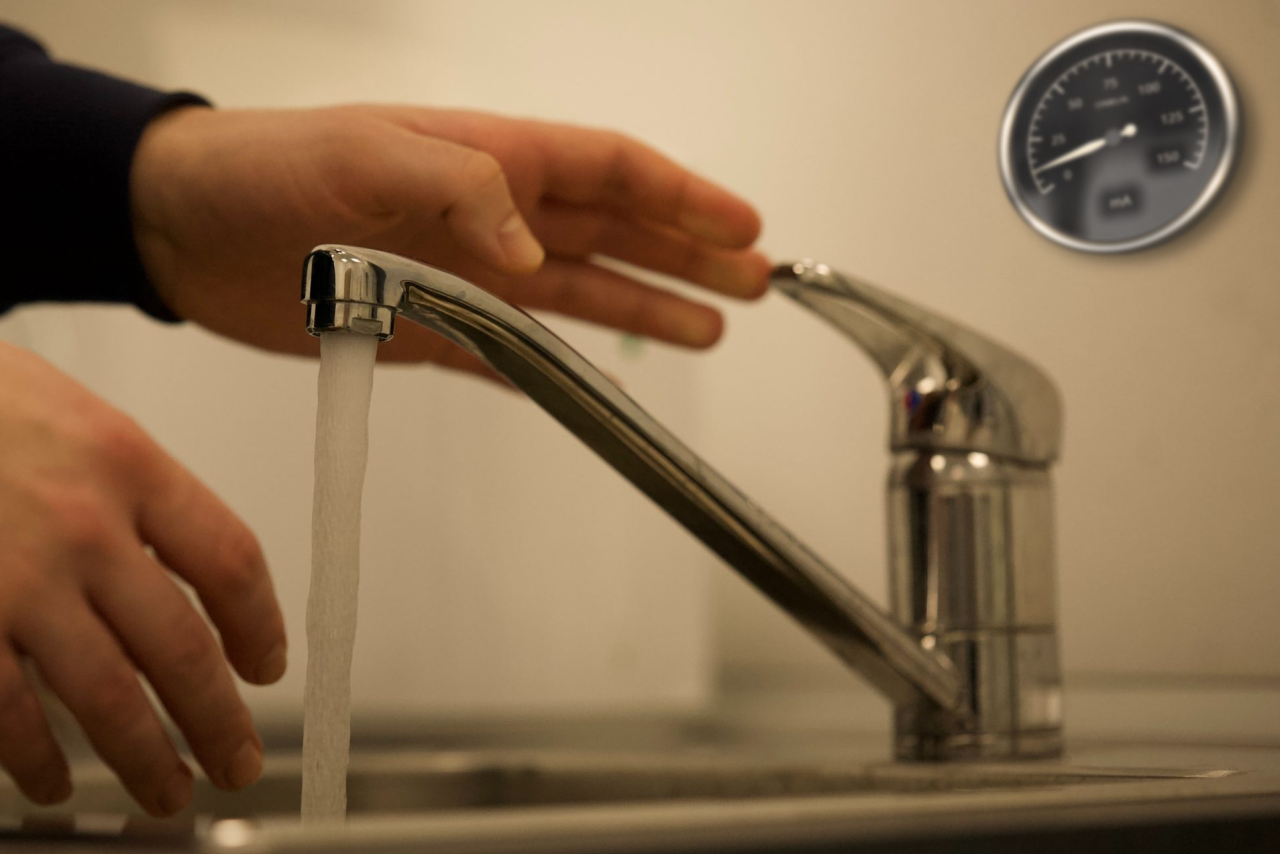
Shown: 10 (mA)
